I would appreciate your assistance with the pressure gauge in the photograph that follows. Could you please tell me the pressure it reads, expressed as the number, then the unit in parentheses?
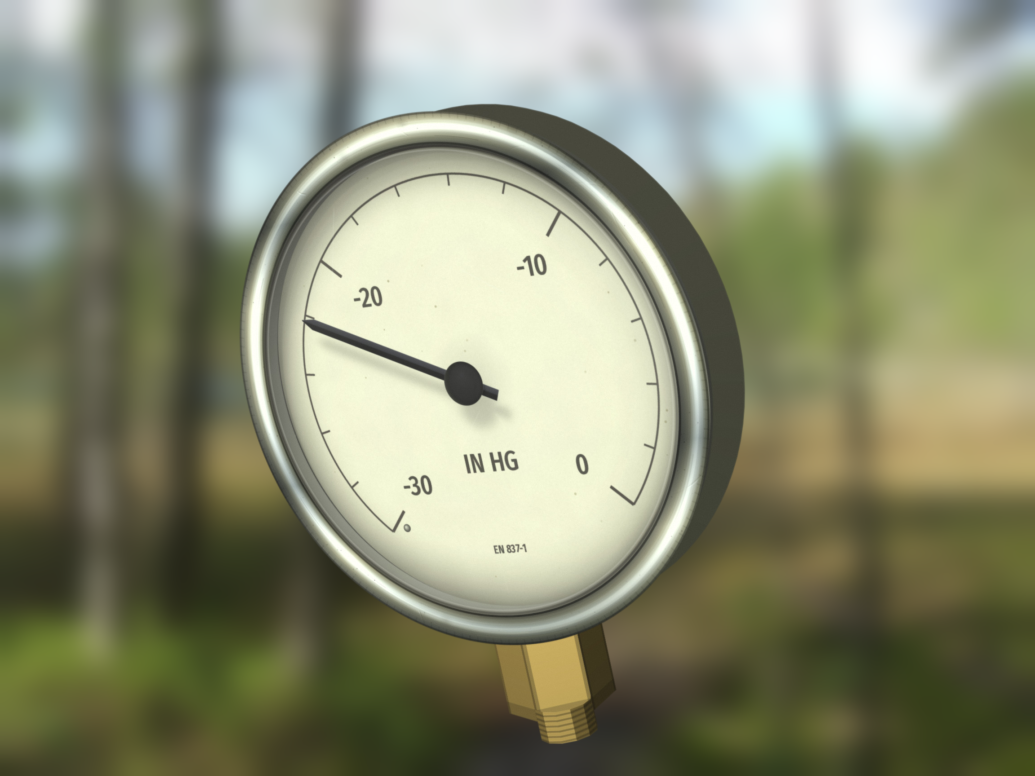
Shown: -22 (inHg)
